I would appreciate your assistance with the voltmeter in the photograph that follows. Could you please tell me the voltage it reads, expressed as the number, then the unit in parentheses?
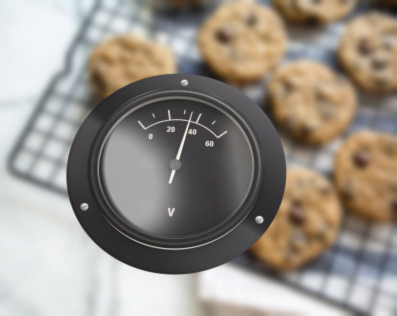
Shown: 35 (V)
